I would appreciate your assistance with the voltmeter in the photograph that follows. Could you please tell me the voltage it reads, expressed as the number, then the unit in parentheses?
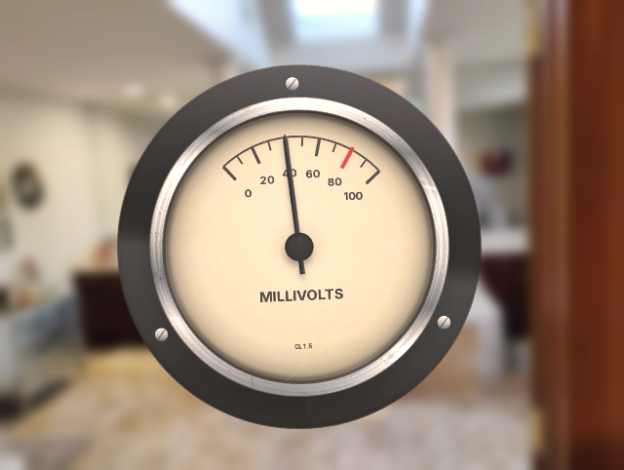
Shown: 40 (mV)
